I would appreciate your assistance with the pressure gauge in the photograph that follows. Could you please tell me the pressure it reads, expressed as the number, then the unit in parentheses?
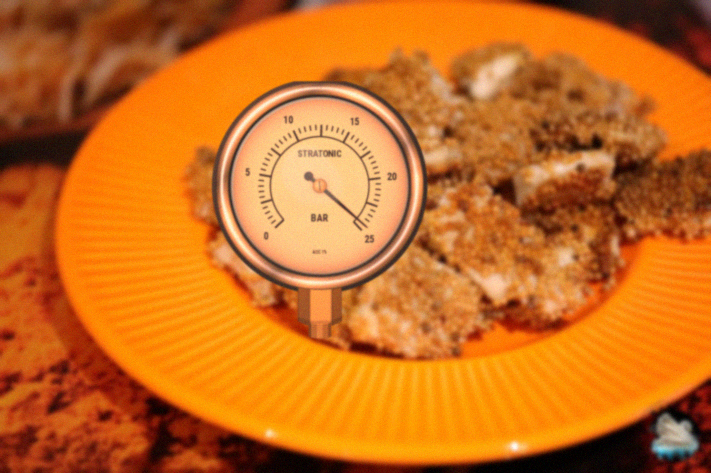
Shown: 24.5 (bar)
